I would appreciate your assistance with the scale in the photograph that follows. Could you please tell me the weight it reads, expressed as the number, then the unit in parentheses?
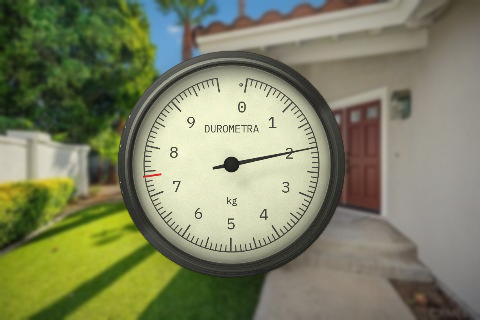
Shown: 2 (kg)
